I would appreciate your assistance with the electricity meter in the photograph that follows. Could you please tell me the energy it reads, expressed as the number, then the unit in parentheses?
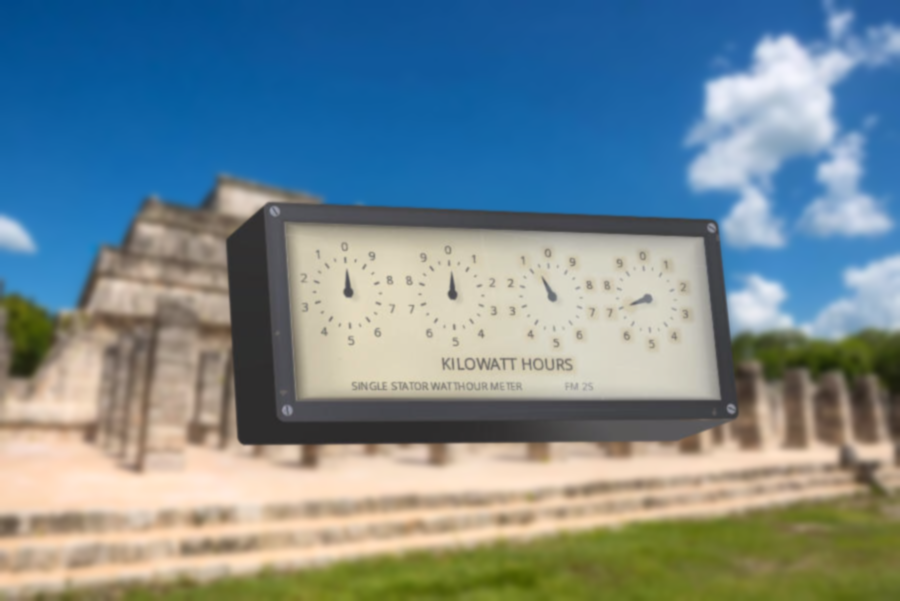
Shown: 7 (kWh)
